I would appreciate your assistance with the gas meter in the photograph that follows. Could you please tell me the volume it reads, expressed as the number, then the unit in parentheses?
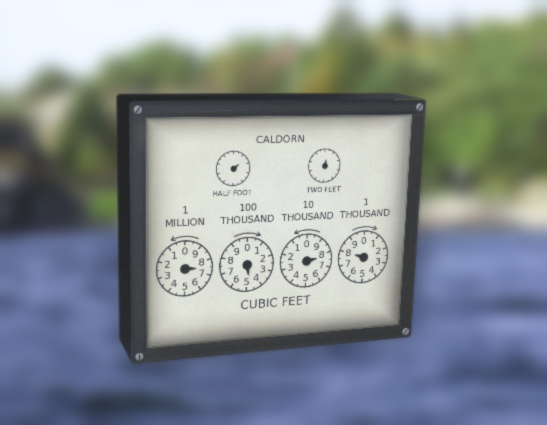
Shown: 747800 (ft³)
